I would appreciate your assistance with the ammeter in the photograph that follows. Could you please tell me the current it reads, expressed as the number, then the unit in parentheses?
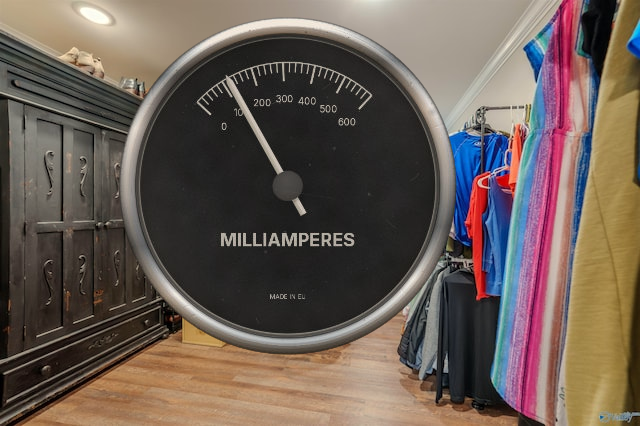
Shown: 120 (mA)
